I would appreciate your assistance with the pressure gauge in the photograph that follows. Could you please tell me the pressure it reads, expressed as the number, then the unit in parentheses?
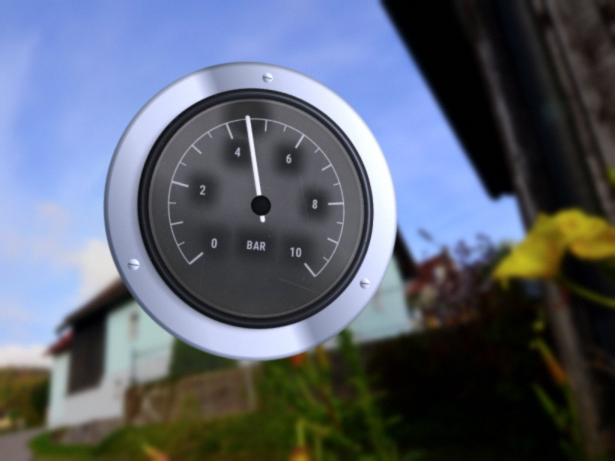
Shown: 4.5 (bar)
